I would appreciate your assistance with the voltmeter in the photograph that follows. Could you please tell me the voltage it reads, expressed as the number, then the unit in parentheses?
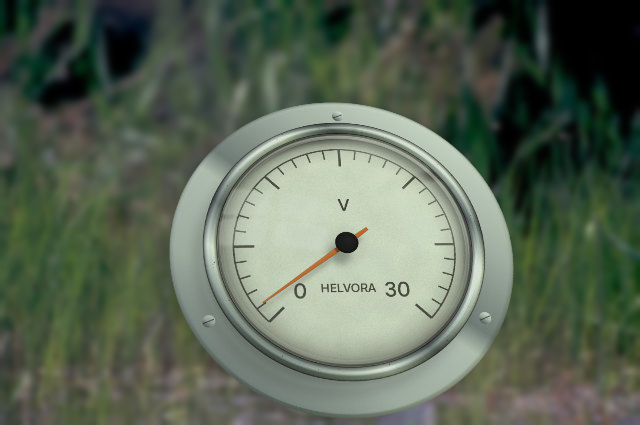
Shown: 1 (V)
